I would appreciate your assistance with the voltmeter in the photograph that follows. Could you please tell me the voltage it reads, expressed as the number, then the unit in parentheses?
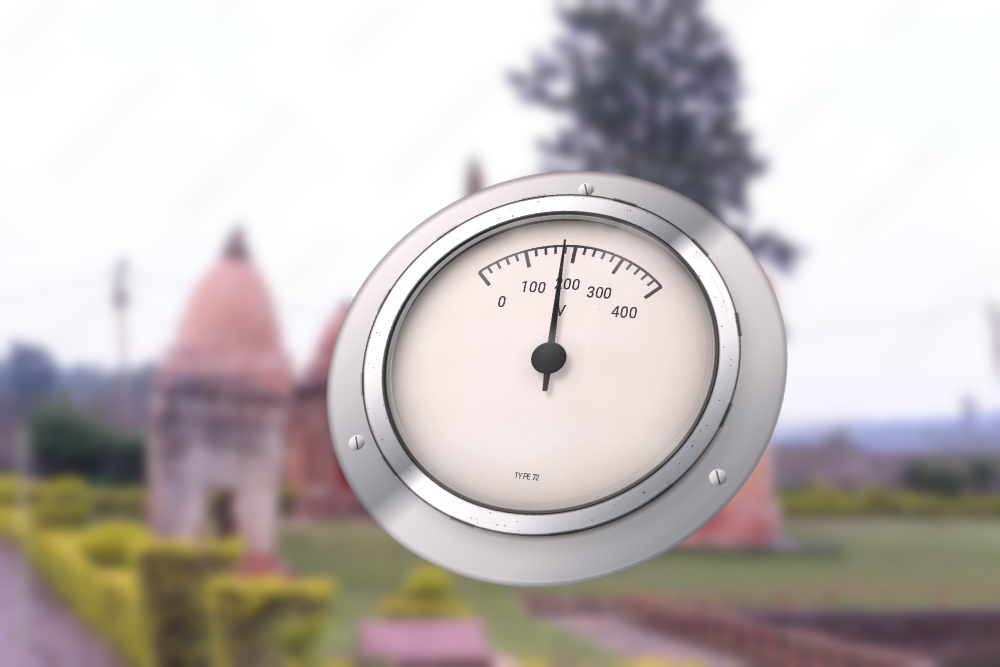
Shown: 180 (V)
